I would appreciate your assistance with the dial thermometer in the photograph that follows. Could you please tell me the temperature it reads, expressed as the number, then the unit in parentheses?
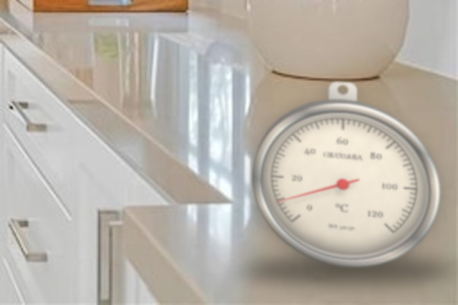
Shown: 10 (°C)
